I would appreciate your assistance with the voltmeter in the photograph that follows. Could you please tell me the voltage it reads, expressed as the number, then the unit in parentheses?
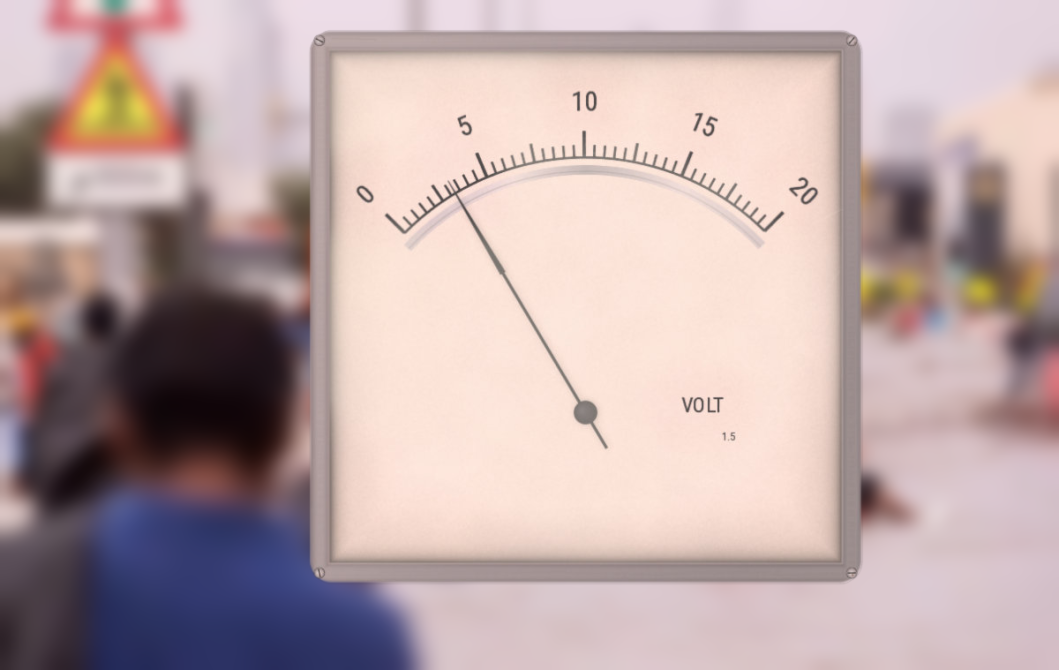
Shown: 3.25 (V)
